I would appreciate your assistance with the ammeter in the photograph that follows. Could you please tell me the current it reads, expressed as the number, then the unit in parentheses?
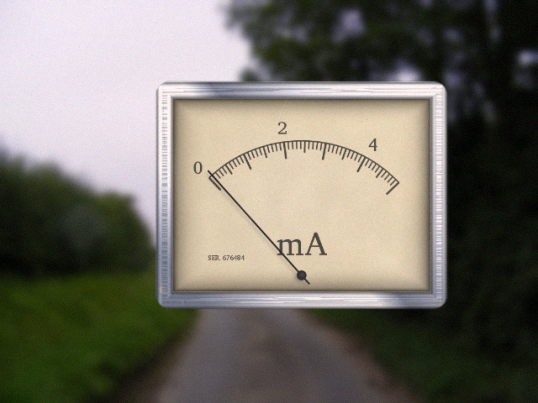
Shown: 0.1 (mA)
